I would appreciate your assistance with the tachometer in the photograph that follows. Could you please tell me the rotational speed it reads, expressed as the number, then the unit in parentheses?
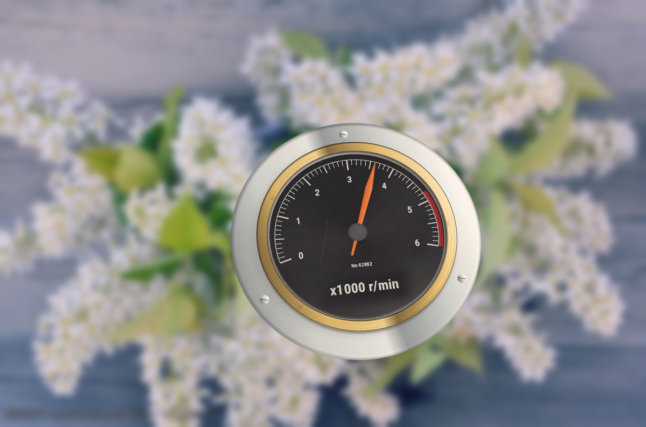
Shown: 3600 (rpm)
